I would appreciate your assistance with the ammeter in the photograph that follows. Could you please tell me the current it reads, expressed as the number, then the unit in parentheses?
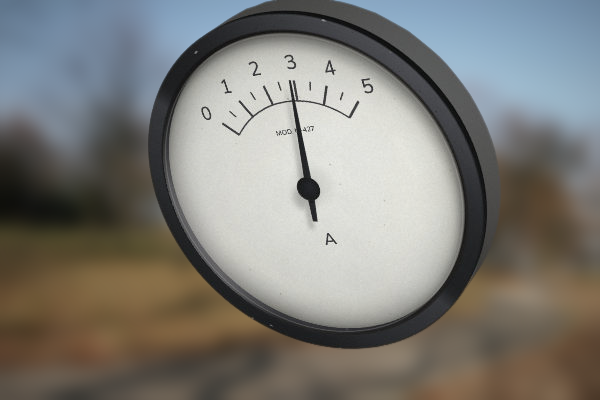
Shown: 3 (A)
